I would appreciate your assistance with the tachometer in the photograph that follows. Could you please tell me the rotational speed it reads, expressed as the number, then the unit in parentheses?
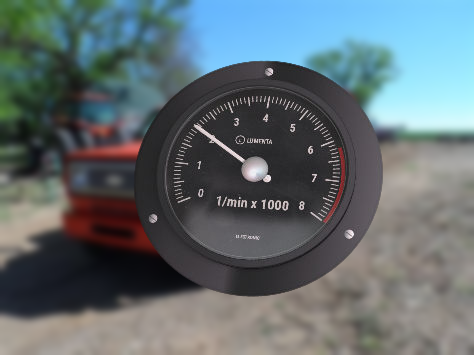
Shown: 2000 (rpm)
